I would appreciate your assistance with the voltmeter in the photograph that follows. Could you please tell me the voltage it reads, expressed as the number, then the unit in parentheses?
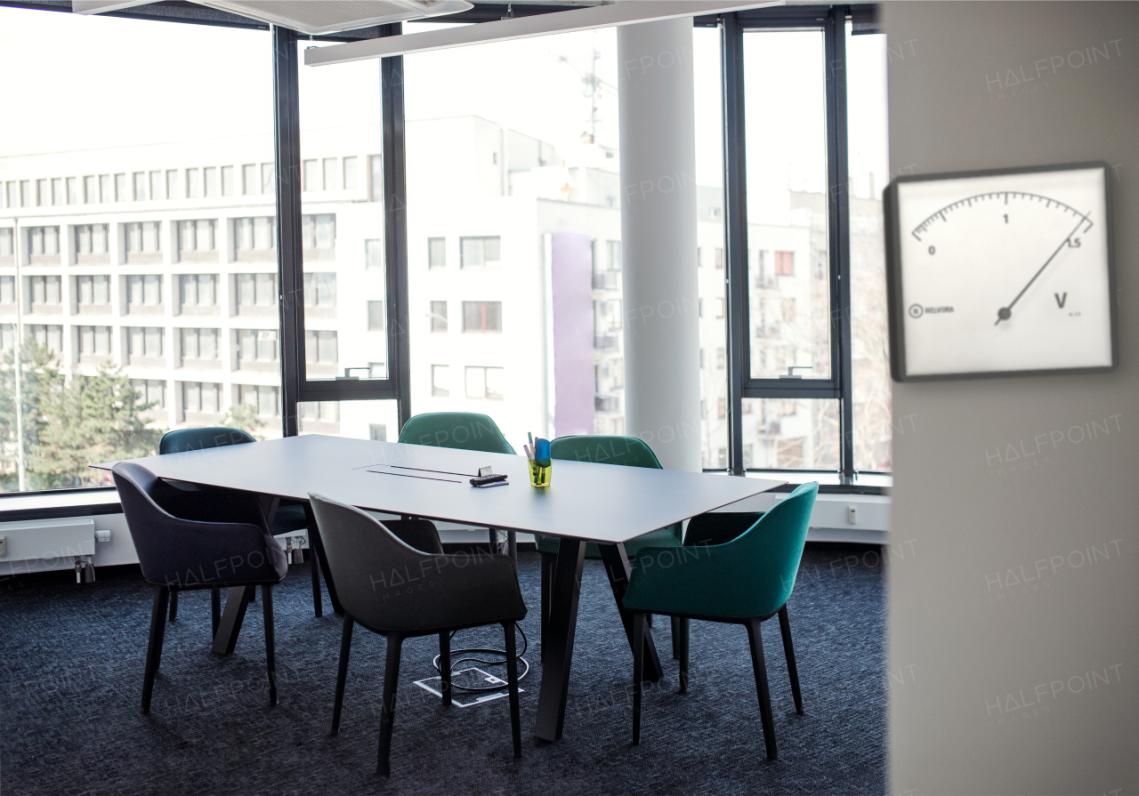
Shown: 1.45 (V)
